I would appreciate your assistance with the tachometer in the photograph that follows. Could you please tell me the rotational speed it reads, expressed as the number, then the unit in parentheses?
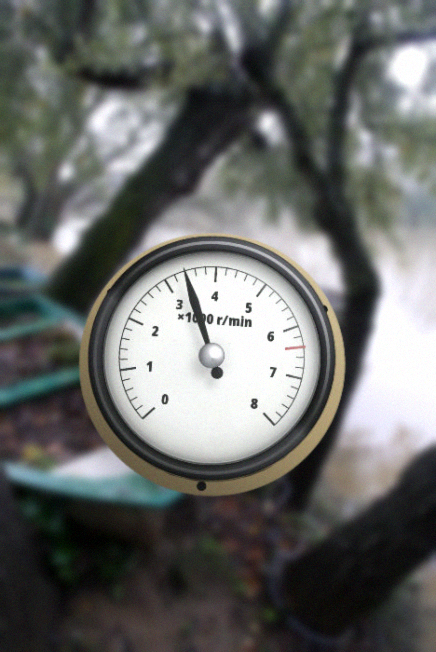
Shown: 3400 (rpm)
